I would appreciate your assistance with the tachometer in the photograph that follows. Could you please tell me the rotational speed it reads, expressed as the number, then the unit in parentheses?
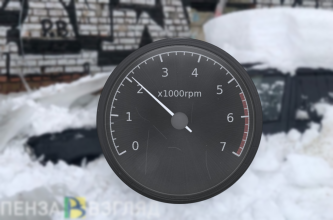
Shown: 2100 (rpm)
